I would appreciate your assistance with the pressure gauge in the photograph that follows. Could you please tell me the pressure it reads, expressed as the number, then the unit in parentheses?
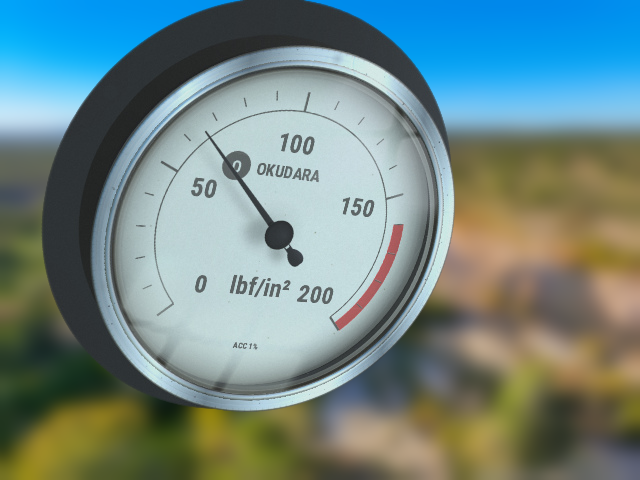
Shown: 65 (psi)
